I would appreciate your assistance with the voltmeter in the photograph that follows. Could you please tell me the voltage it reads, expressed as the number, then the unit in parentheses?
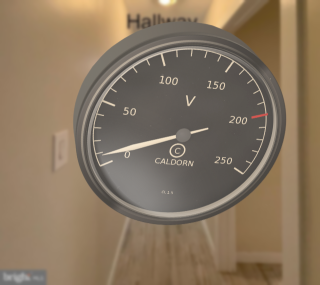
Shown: 10 (V)
